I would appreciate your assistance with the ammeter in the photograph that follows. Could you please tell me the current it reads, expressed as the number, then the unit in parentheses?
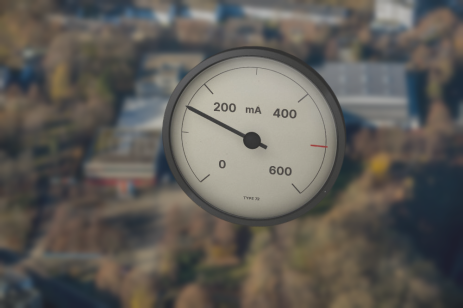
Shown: 150 (mA)
